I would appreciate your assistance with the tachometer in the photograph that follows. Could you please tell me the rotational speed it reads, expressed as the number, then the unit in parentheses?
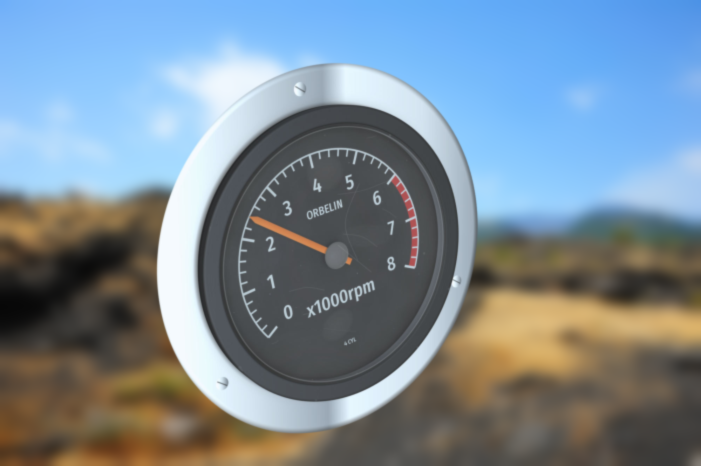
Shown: 2400 (rpm)
